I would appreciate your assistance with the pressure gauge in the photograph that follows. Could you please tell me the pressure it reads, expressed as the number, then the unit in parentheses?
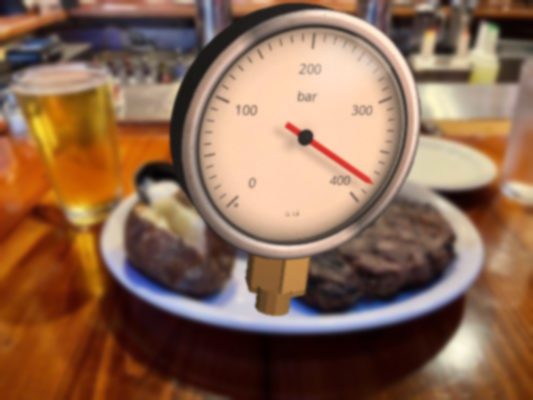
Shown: 380 (bar)
